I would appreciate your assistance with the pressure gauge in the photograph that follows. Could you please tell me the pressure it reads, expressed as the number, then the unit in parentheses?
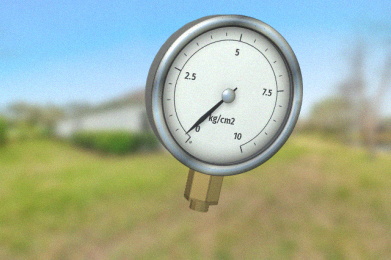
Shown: 0.25 (kg/cm²)
